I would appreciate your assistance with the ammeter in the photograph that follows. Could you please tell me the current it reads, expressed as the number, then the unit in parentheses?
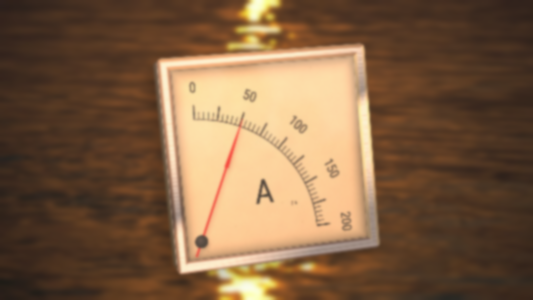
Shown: 50 (A)
